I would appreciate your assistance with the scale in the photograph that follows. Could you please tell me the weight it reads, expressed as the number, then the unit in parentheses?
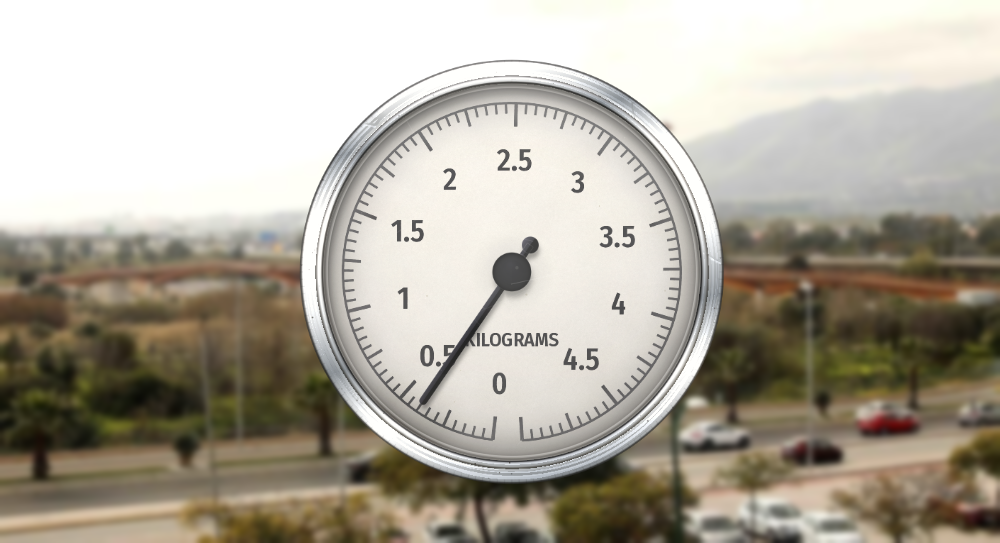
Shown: 0.4 (kg)
